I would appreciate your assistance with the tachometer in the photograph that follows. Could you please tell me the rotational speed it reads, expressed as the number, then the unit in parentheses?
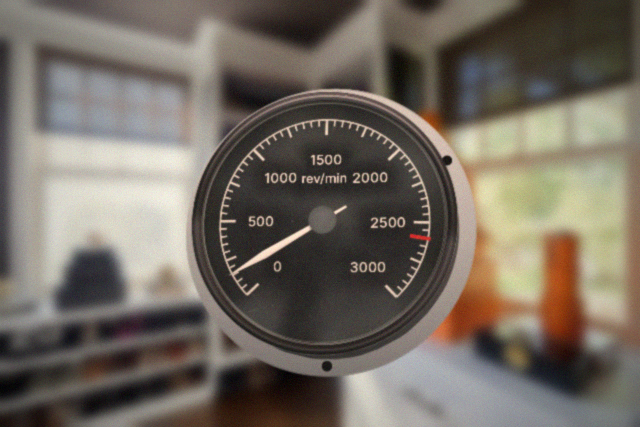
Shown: 150 (rpm)
